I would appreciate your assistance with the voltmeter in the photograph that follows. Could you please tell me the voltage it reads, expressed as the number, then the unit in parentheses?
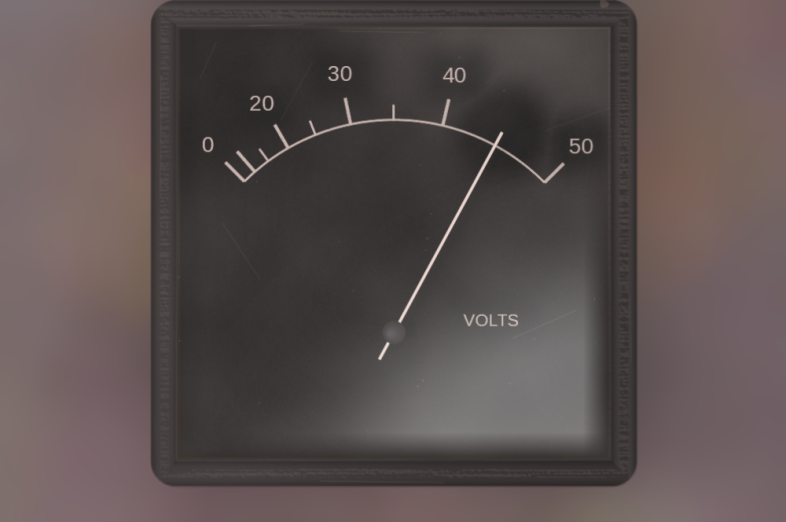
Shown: 45 (V)
